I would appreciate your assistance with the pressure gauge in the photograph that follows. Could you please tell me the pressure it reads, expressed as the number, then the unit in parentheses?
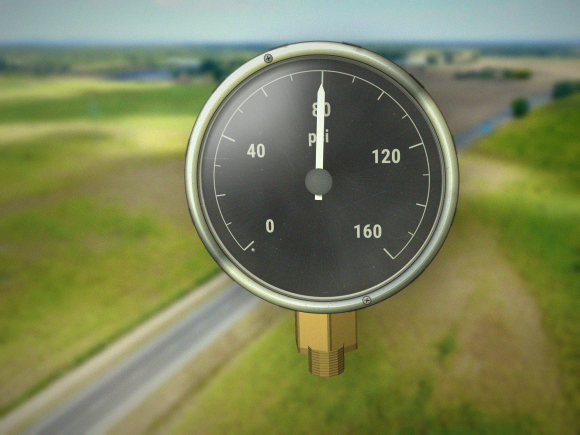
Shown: 80 (psi)
